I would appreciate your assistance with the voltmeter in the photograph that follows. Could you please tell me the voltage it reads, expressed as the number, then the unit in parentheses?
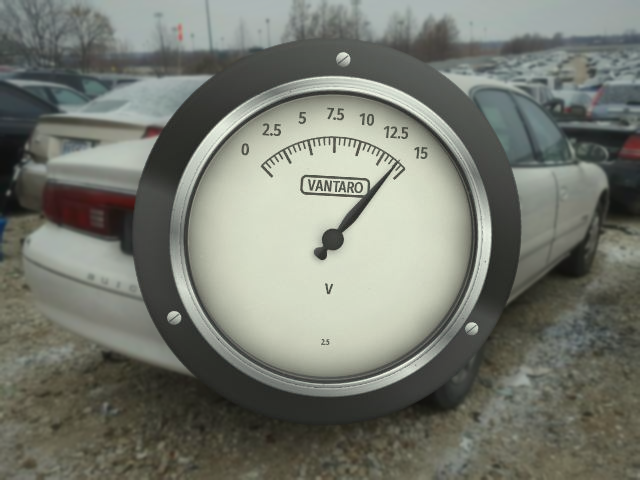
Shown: 14 (V)
